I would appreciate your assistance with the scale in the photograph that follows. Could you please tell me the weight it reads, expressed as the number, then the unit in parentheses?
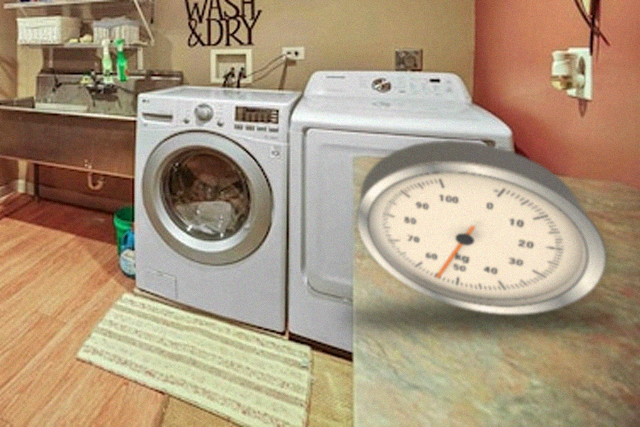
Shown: 55 (kg)
